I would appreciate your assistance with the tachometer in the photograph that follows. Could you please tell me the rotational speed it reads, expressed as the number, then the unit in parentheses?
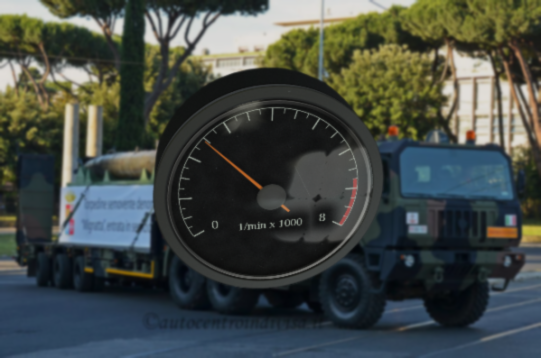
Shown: 2500 (rpm)
